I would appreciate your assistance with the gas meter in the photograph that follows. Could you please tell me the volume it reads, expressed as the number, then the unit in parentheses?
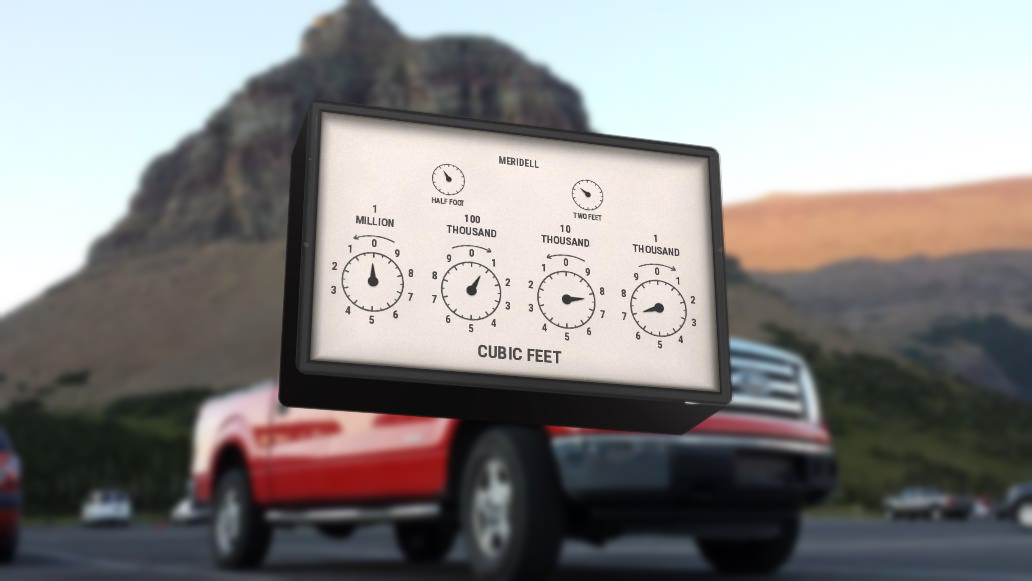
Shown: 7700 (ft³)
